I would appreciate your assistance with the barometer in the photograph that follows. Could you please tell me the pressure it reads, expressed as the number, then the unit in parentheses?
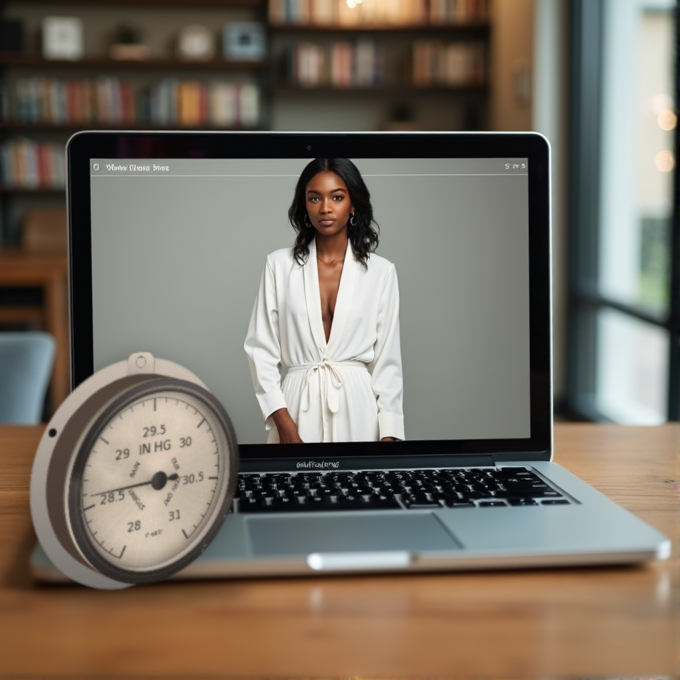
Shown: 28.6 (inHg)
